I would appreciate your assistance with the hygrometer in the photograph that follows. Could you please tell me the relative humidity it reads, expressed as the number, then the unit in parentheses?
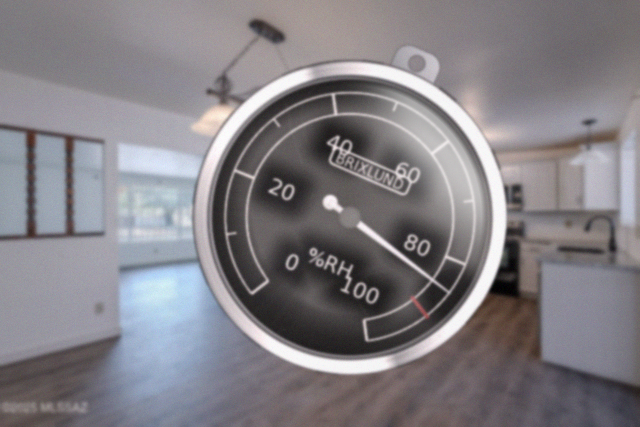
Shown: 85 (%)
